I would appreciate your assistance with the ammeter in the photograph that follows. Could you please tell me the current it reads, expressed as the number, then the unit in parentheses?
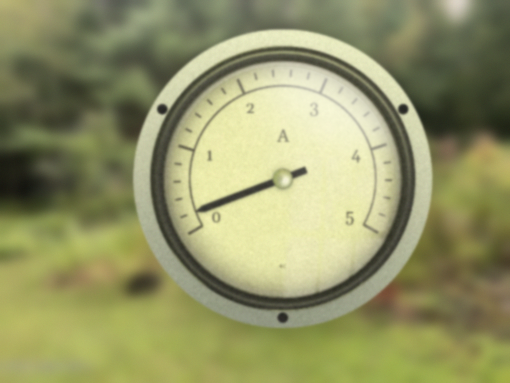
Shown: 0.2 (A)
